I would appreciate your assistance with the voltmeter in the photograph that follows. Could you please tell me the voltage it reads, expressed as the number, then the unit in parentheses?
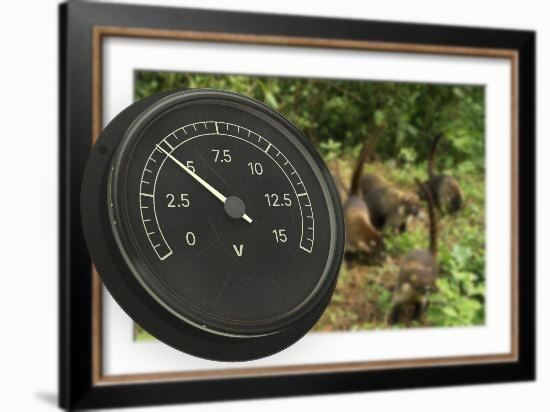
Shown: 4.5 (V)
